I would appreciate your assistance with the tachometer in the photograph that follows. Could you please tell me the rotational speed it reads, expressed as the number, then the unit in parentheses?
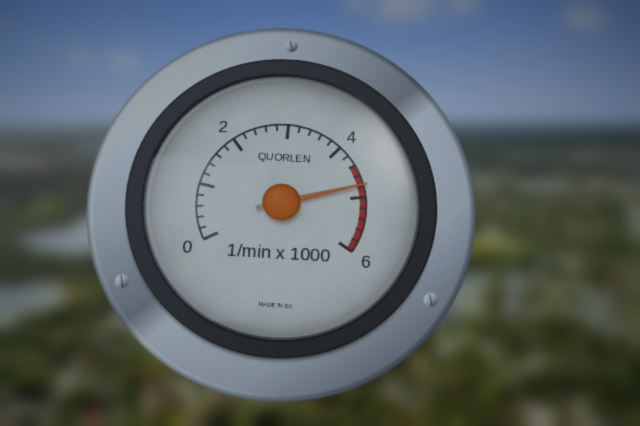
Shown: 4800 (rpm)
